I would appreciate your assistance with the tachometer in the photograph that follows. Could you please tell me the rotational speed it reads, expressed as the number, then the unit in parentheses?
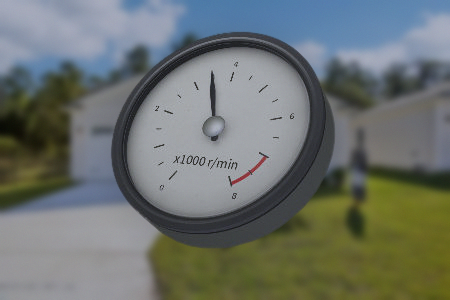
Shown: 3500 (rpm)
